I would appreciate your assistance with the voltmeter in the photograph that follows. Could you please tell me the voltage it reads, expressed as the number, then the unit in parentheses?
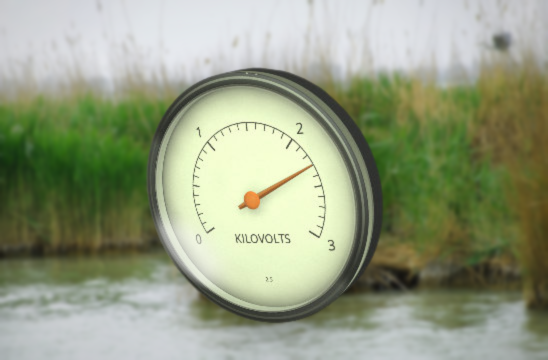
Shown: 2.3 (kV)
